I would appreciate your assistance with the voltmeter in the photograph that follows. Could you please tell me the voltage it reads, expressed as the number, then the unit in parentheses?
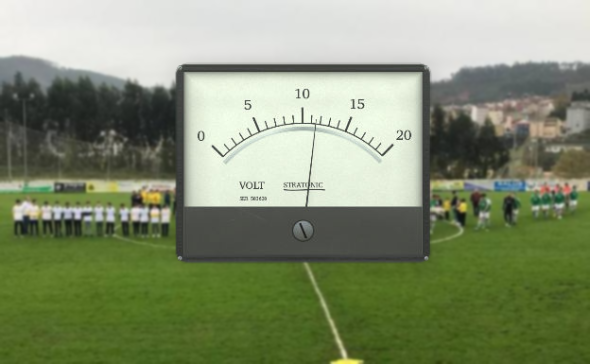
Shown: 11.5 (V)
